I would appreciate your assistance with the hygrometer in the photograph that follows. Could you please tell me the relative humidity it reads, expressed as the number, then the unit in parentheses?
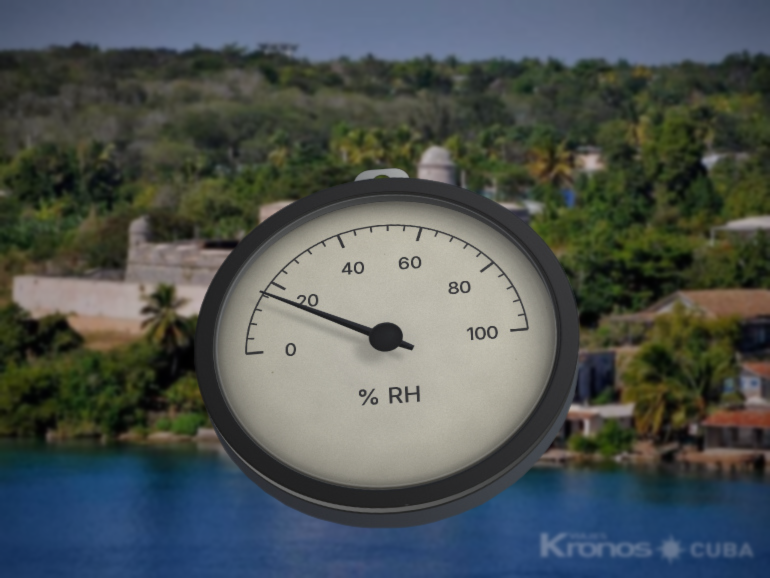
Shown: 16 (%)
